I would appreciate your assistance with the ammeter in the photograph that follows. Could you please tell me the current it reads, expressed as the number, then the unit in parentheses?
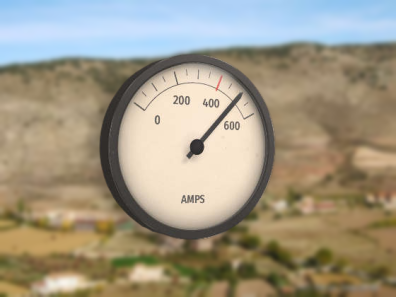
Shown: 500 (A)
